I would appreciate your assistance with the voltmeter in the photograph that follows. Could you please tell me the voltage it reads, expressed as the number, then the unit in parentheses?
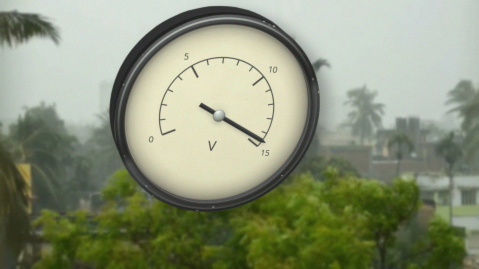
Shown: 14.5 (V)
